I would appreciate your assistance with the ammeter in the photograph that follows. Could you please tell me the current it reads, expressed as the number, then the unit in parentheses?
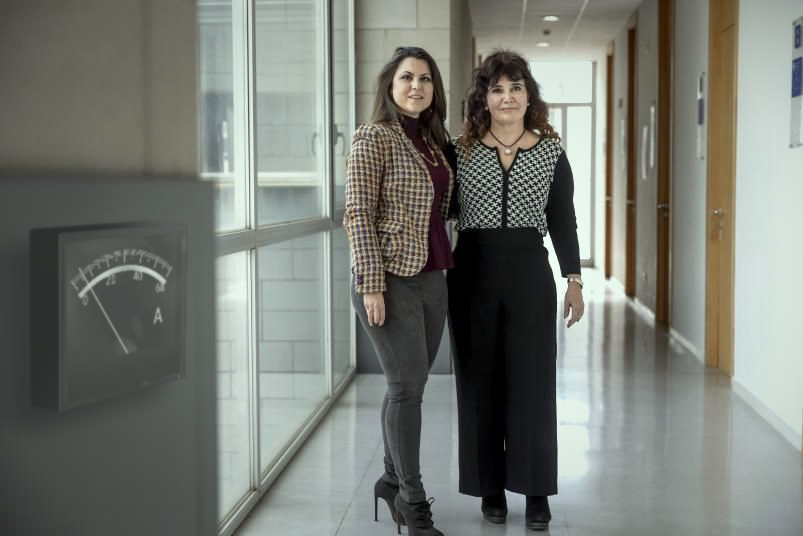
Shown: 5 (A)
